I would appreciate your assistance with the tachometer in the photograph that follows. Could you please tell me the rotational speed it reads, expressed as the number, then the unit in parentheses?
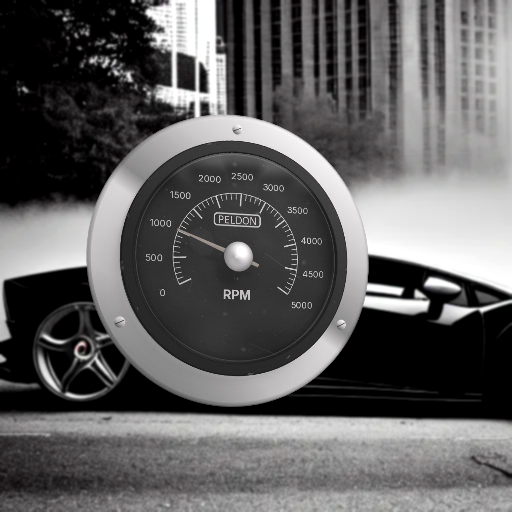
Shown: 1000 (rpm)
